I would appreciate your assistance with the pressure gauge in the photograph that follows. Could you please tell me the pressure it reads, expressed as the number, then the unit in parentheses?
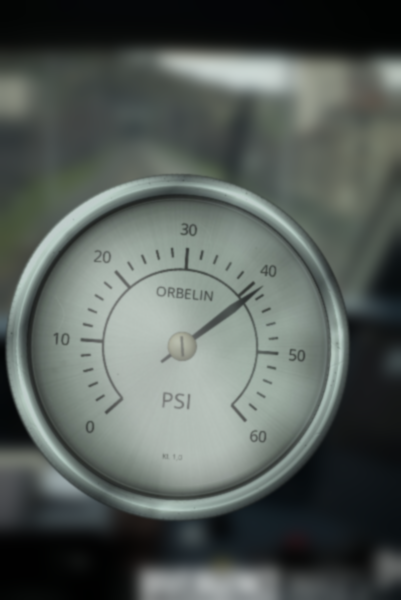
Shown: 41 (psi)
